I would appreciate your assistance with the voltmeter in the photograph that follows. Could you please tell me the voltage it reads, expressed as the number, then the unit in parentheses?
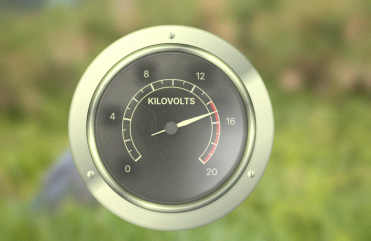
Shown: 15 (kV)
